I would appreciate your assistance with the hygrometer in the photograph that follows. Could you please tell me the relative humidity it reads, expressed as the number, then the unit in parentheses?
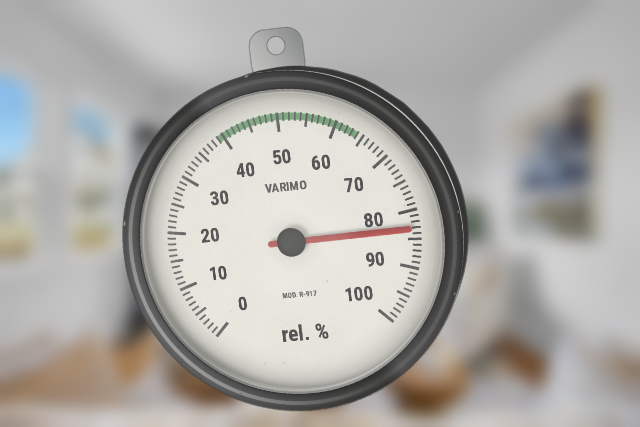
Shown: 83 (%)
